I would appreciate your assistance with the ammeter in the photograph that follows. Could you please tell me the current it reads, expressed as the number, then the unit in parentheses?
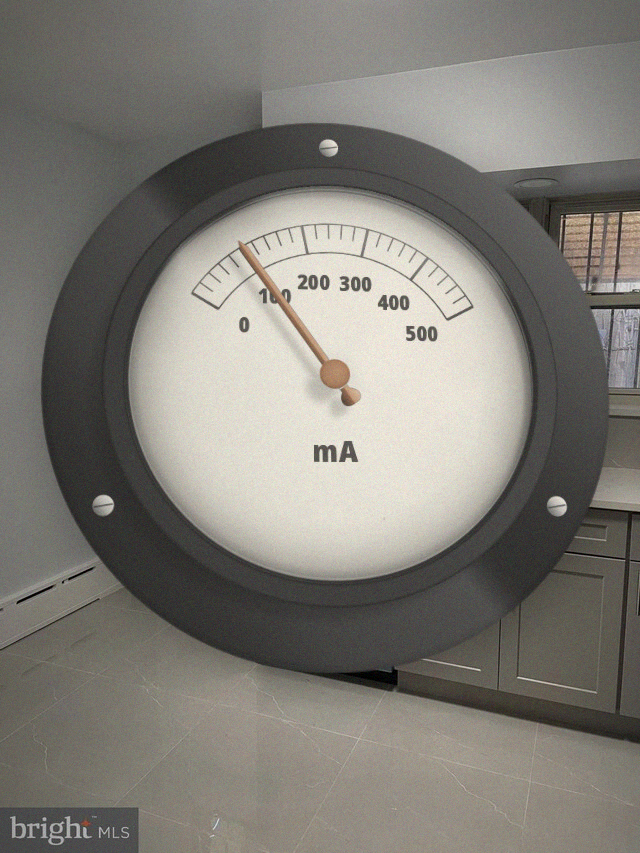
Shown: 100 (mA)
